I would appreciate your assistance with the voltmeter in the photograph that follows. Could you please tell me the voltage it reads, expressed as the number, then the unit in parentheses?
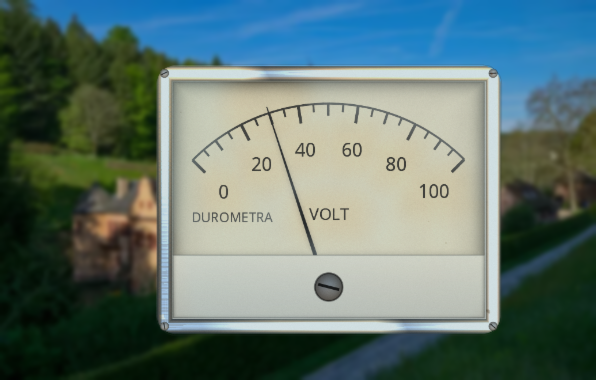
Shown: 30 (V)
